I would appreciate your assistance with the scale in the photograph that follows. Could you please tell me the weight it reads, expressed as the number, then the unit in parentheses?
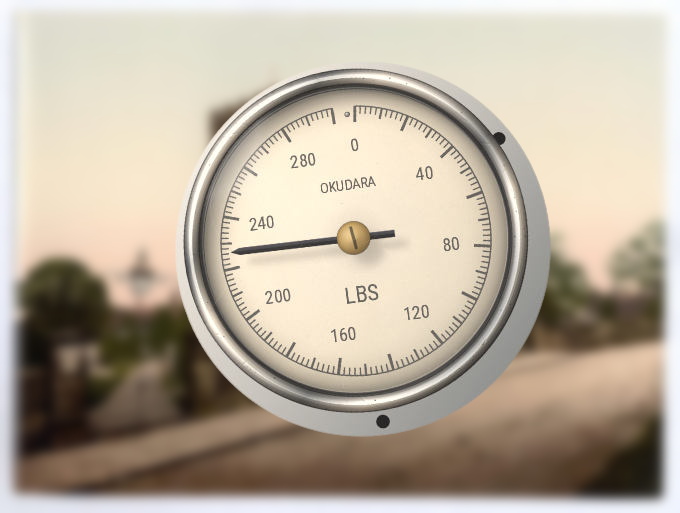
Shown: 226 (lb)
